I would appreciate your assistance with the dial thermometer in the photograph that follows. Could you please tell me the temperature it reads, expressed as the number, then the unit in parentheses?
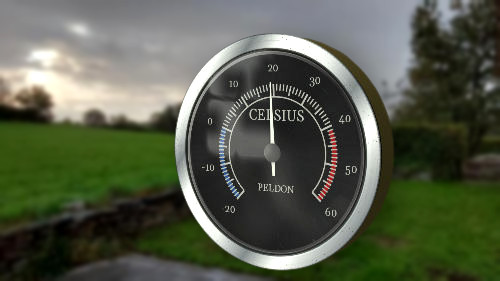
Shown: 20 (°C)
